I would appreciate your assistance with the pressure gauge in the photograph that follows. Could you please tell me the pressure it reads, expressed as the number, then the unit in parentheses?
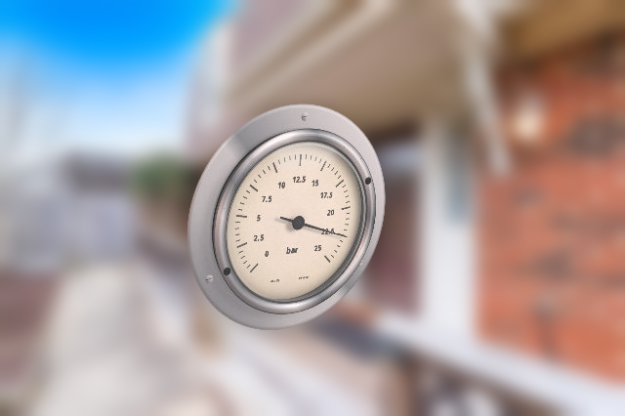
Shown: 22.5 (bar)
